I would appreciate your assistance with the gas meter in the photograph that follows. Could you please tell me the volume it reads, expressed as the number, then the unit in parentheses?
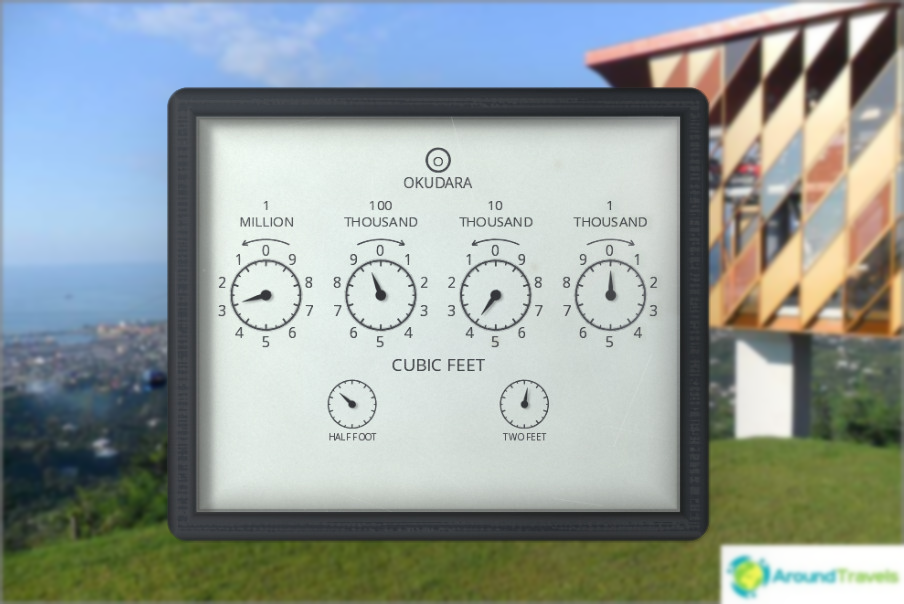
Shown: 294000 (ft³)
